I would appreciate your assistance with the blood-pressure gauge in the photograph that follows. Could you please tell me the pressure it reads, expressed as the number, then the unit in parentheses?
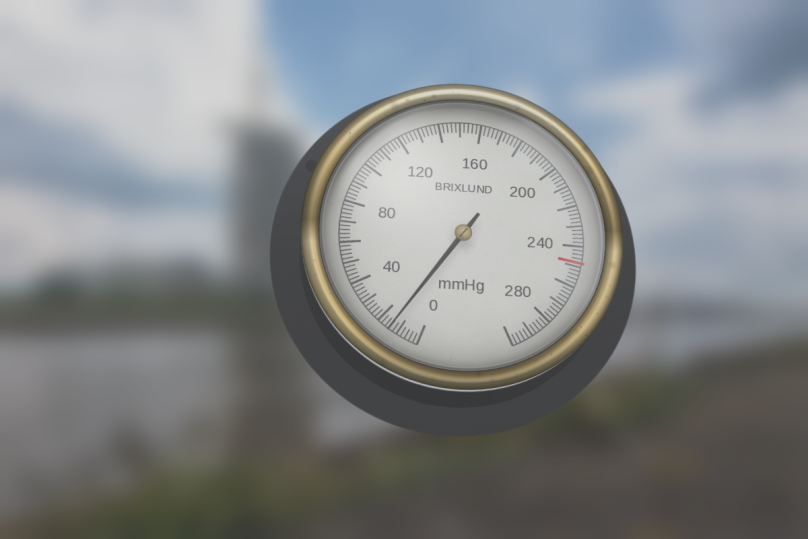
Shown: 14 (mmHg)
